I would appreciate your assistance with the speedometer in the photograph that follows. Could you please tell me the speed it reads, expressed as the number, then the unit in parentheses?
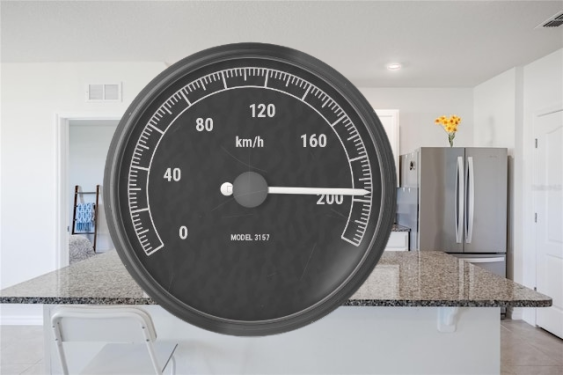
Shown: 196 (km/h)
